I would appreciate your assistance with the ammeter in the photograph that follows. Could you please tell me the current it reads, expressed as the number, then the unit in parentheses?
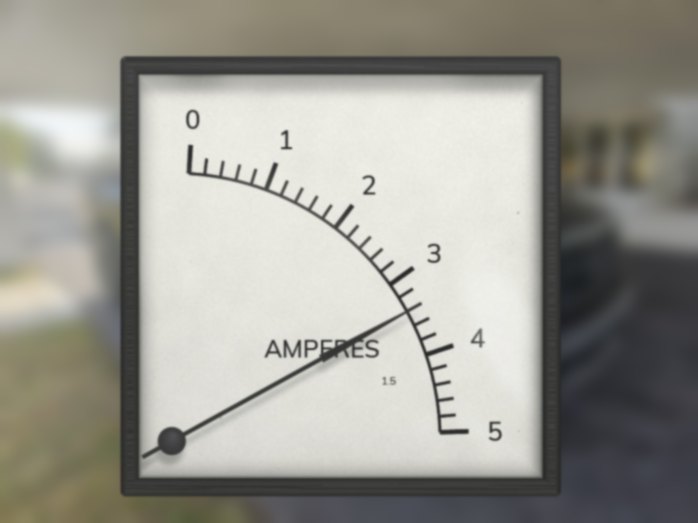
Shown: 3.4 (A)
